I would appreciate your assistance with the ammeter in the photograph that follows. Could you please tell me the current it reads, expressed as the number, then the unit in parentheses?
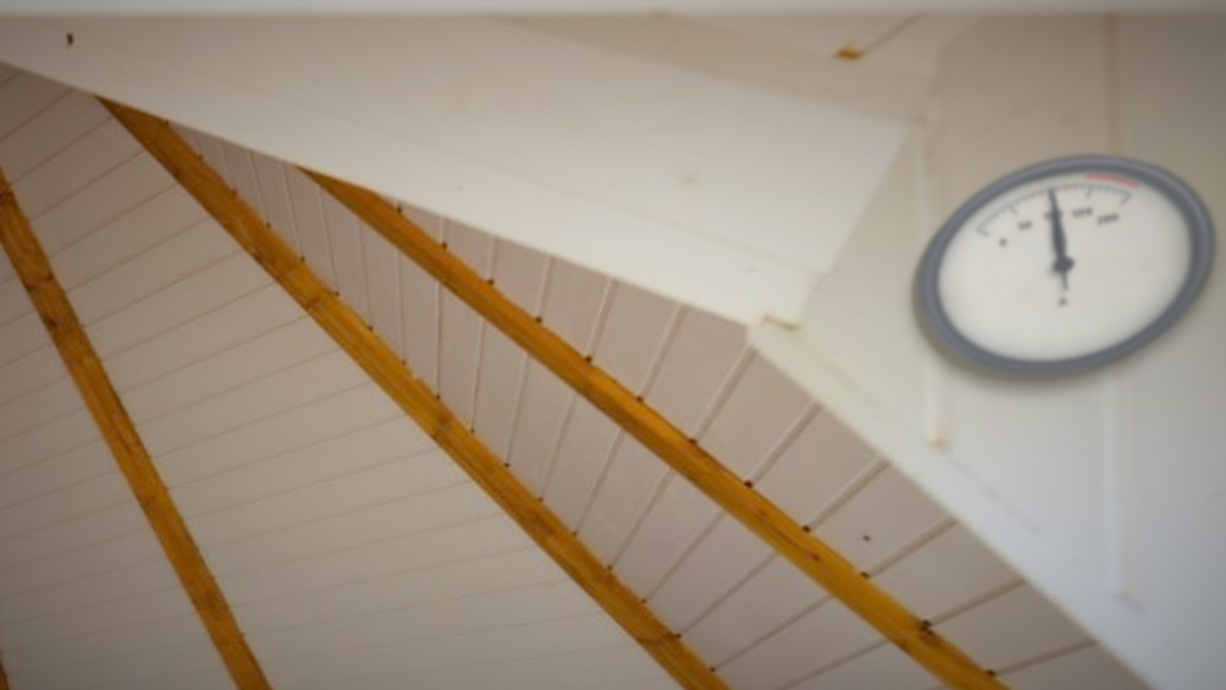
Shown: 100 (A)
